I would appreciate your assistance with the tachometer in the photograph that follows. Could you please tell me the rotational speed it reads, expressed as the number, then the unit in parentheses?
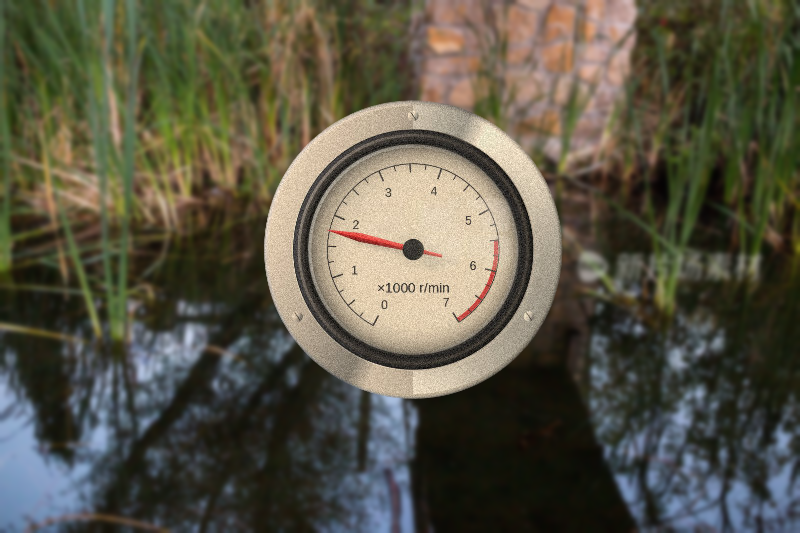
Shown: 1750 (rpm)
